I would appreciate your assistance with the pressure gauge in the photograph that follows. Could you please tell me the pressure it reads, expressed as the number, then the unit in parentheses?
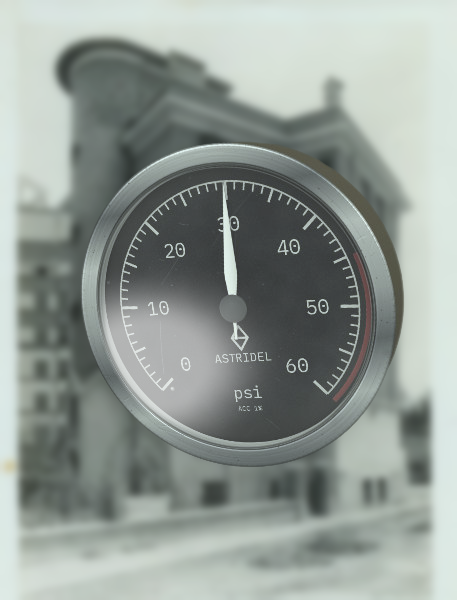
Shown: 30 (psi)
